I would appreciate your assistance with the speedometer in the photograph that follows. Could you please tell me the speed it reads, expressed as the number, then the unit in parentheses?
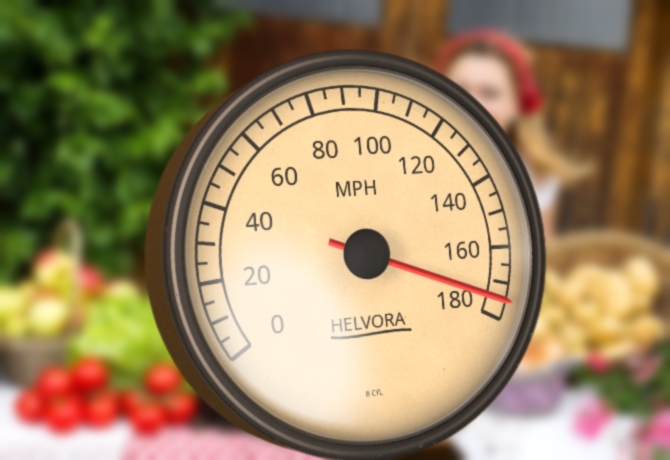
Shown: 175 (mph)
